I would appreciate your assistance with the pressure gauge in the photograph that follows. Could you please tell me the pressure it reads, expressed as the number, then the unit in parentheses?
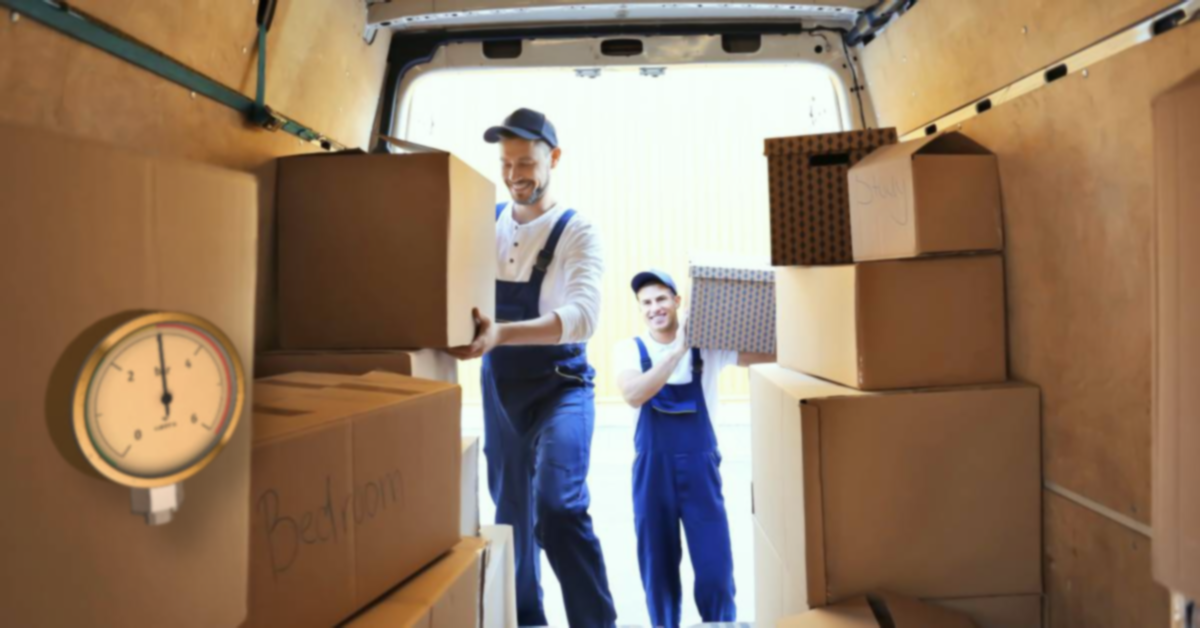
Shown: 3 (bar)
